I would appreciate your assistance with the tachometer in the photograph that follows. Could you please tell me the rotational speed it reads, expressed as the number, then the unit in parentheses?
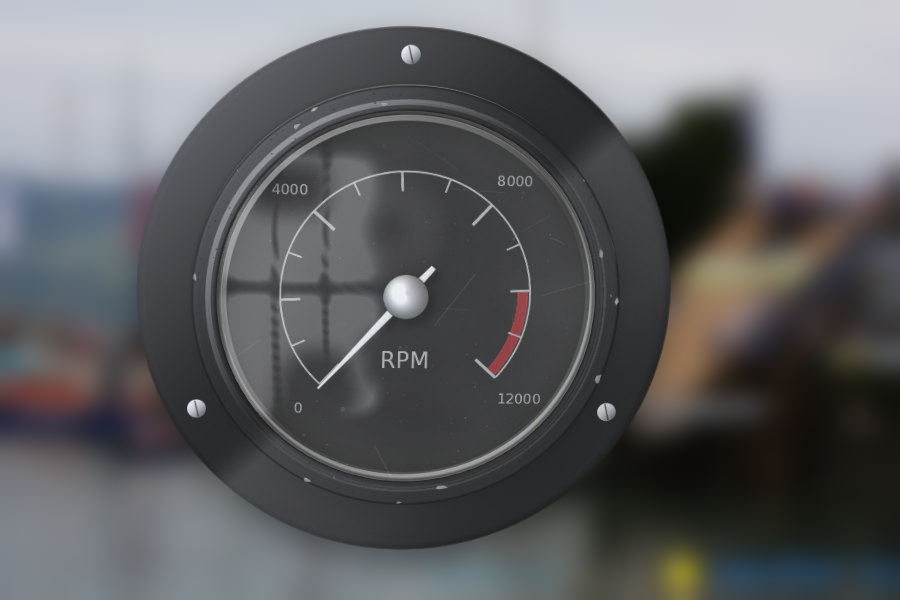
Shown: 0 (rpm)
